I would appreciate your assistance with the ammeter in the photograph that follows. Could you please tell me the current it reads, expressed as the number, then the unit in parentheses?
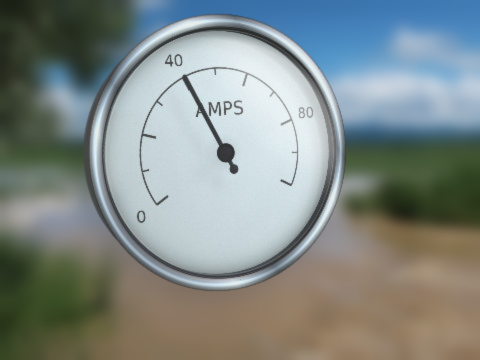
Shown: 40 (A)
